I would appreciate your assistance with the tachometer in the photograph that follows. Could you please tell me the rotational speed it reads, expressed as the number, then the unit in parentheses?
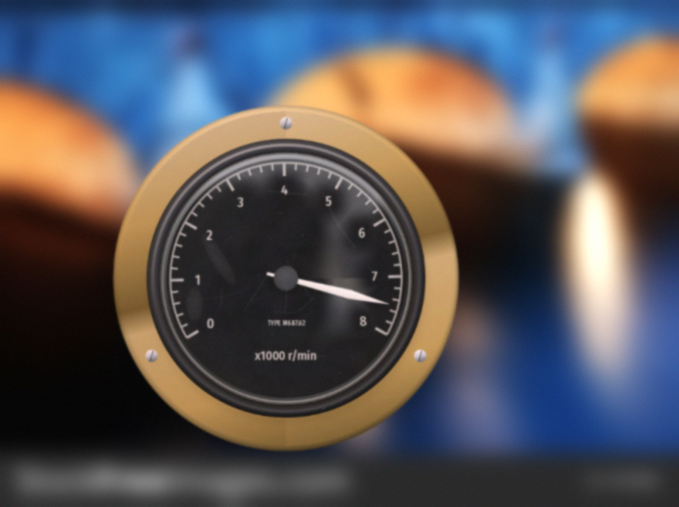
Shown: 7500 (rpm)
